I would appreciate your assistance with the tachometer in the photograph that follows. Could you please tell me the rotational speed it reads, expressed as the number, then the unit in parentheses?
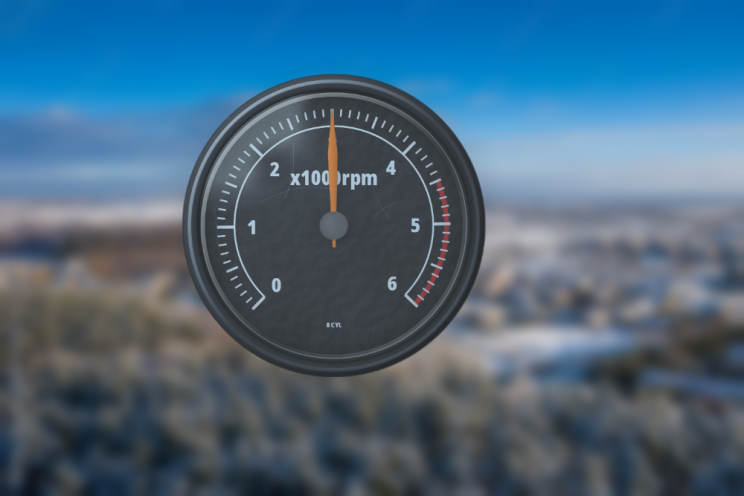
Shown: 3000 (rpm)
